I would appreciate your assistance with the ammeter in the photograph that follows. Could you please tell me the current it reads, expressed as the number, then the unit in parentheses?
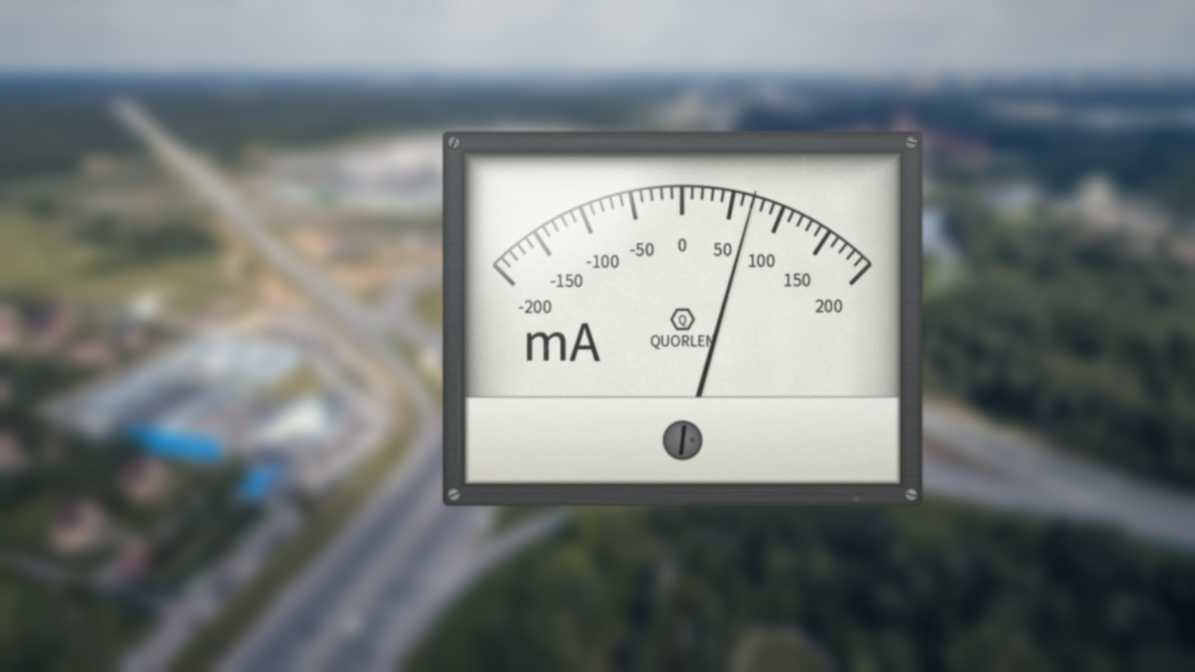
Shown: 70 (mA)
